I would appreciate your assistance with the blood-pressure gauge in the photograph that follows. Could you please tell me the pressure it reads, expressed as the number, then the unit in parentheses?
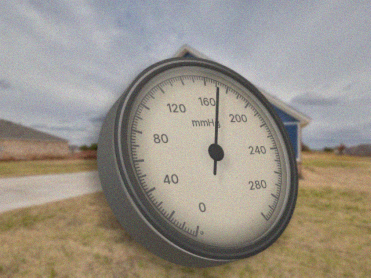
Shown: 170 (mmHg)
